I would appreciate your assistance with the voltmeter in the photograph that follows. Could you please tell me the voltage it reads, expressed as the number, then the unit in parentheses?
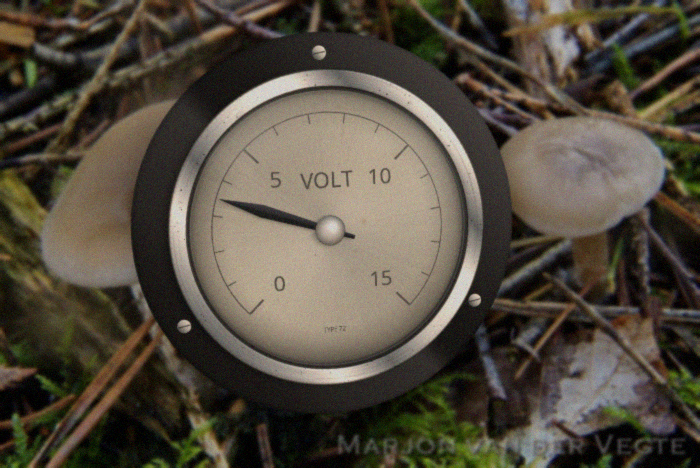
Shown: 3.5 (V)
